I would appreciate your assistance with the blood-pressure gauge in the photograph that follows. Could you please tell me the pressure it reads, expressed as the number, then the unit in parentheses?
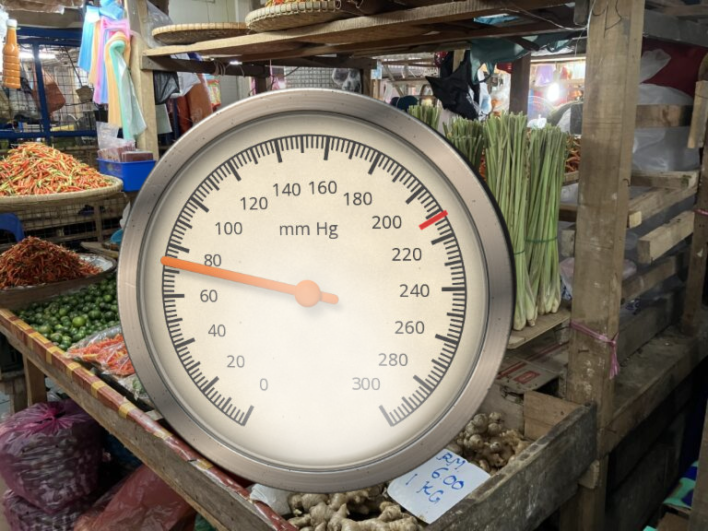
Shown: 74 (mmHg)
